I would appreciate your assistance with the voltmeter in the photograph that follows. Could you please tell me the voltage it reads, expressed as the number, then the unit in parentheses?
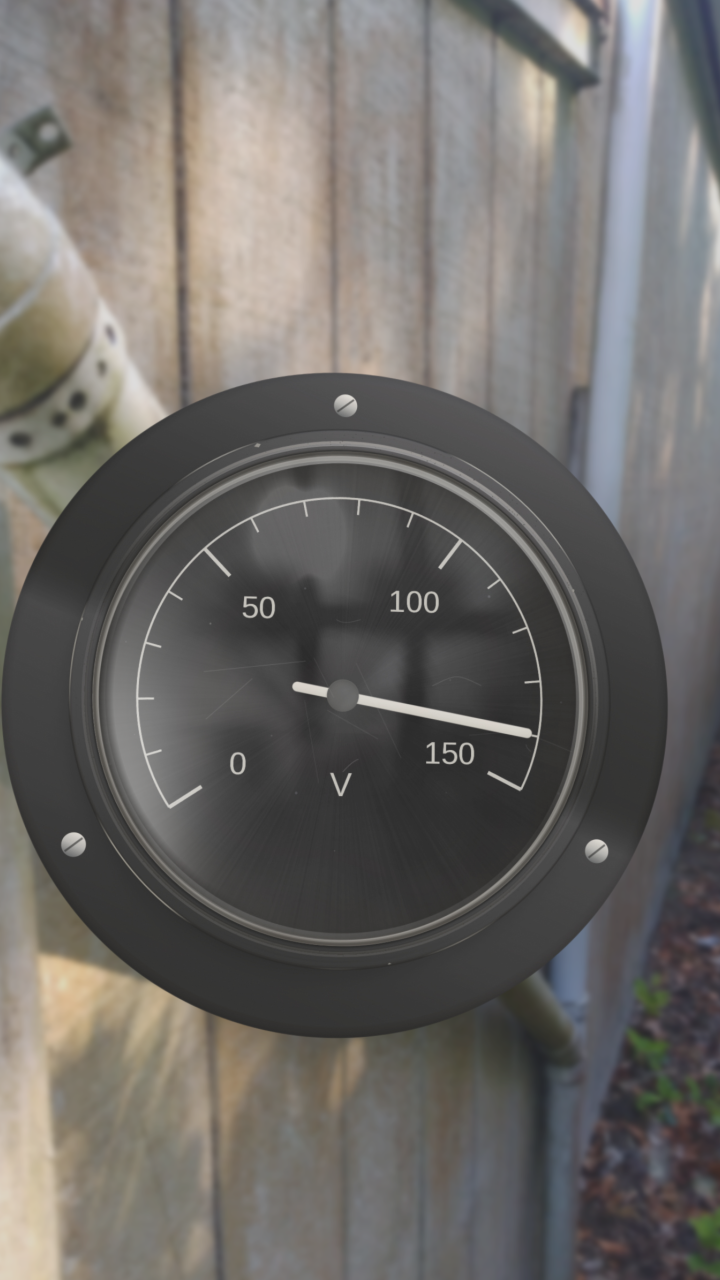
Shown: 140 (V)
